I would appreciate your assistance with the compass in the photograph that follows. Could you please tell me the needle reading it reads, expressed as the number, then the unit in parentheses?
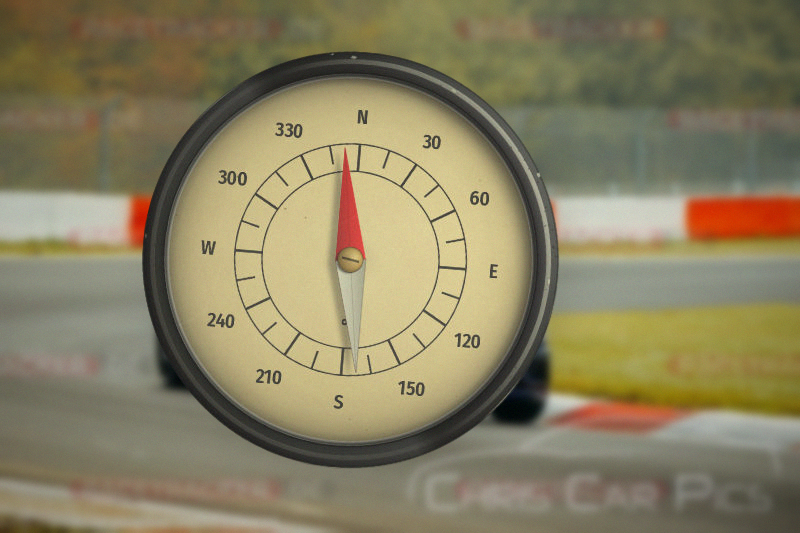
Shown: 352.5 (°)
